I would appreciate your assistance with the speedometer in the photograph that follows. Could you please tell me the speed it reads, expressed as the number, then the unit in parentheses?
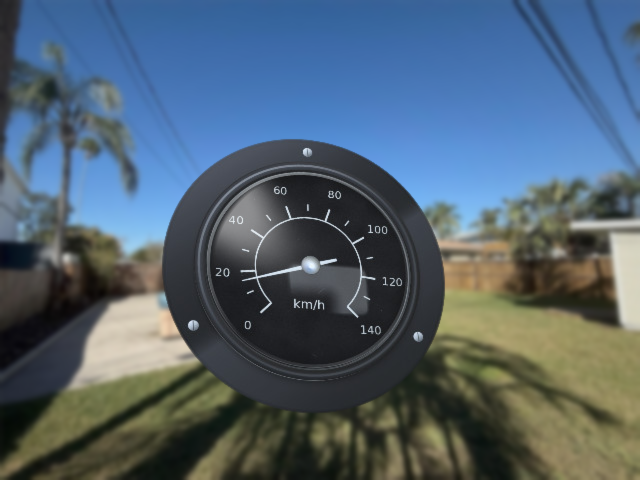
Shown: 15 (km/h)
